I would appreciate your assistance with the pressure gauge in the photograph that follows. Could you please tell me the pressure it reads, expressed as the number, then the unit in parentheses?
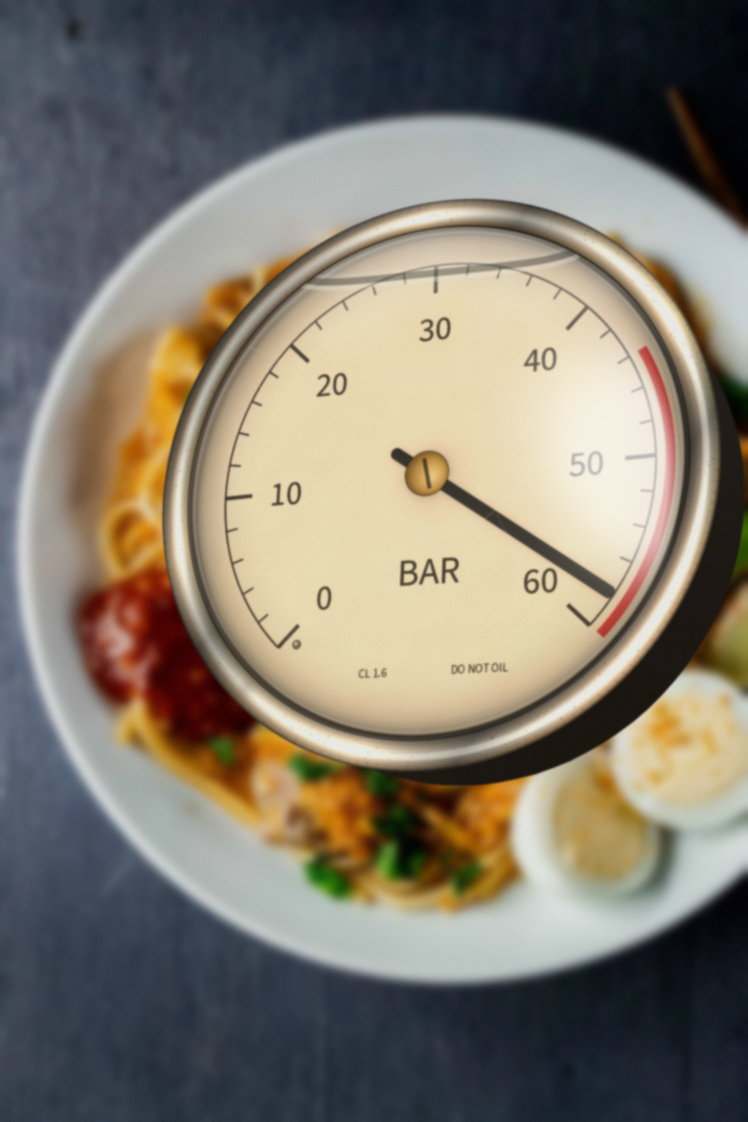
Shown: 58 (bar)
